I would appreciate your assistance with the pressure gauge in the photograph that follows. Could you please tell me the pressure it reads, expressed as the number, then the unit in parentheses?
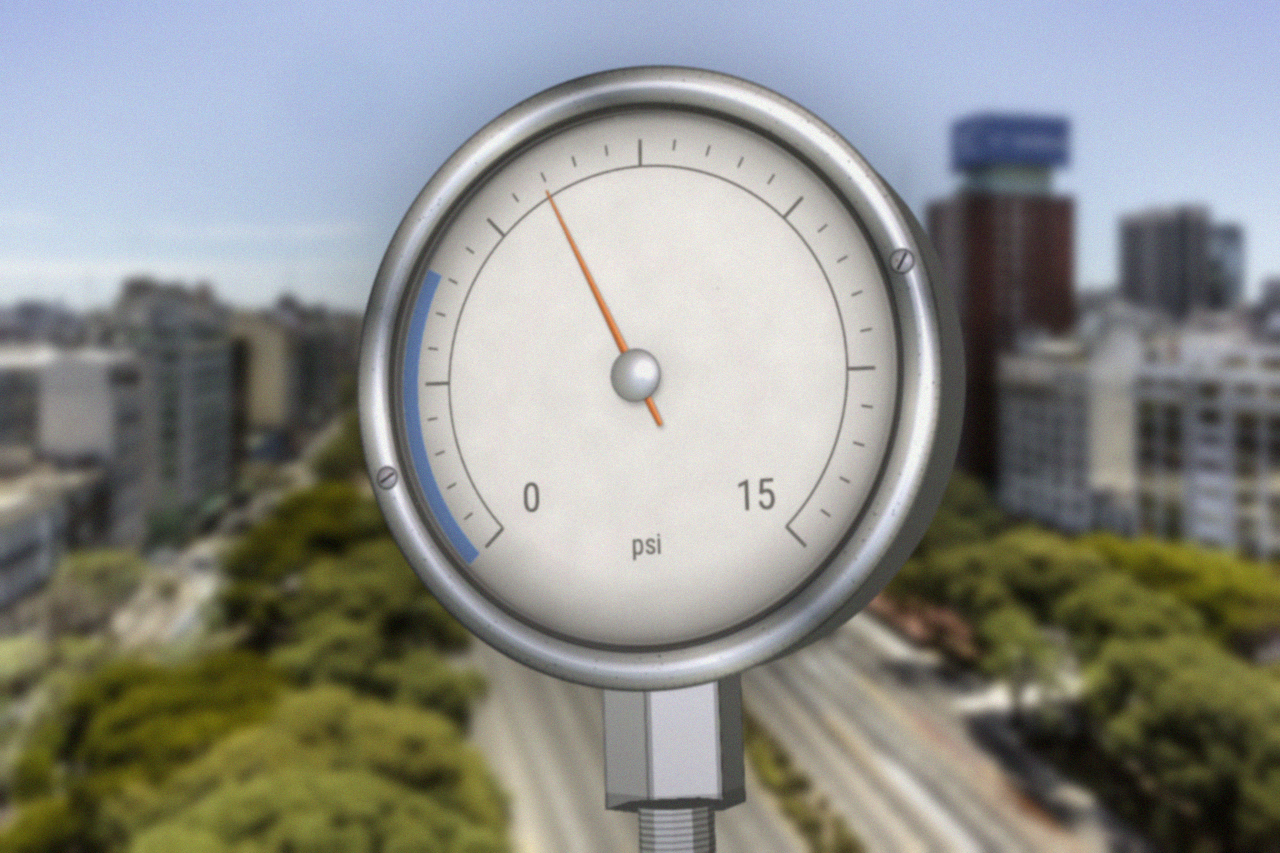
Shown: 6 (psi)
